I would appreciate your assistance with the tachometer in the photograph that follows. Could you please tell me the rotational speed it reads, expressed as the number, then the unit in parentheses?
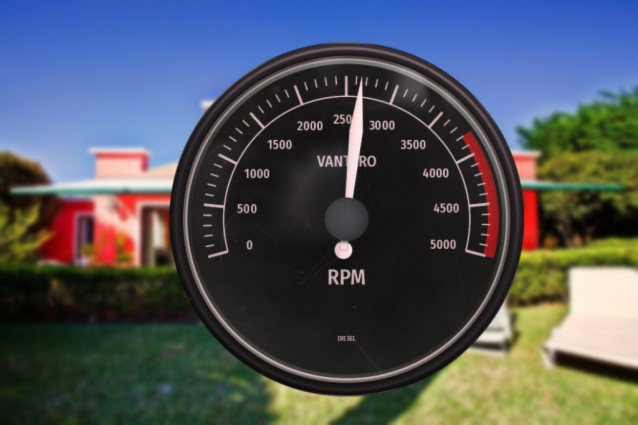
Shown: 2650 (rpm)
